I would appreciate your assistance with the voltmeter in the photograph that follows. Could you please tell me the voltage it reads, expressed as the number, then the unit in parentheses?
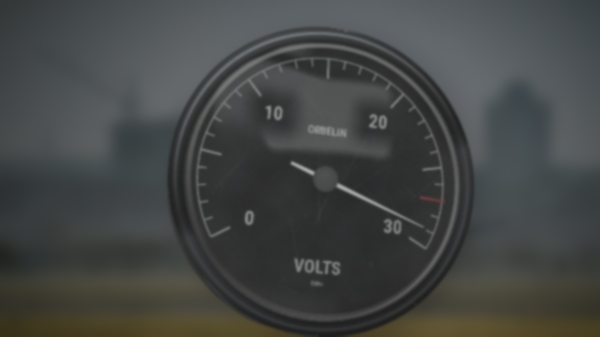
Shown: 29 (V)
